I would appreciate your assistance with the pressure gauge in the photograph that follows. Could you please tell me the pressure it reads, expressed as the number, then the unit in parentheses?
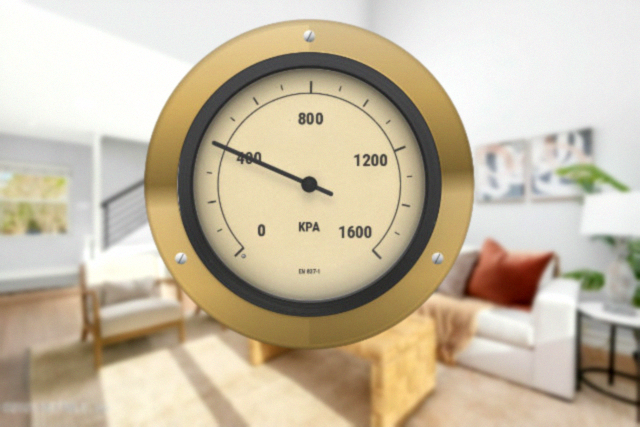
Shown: 400 (kPa)
